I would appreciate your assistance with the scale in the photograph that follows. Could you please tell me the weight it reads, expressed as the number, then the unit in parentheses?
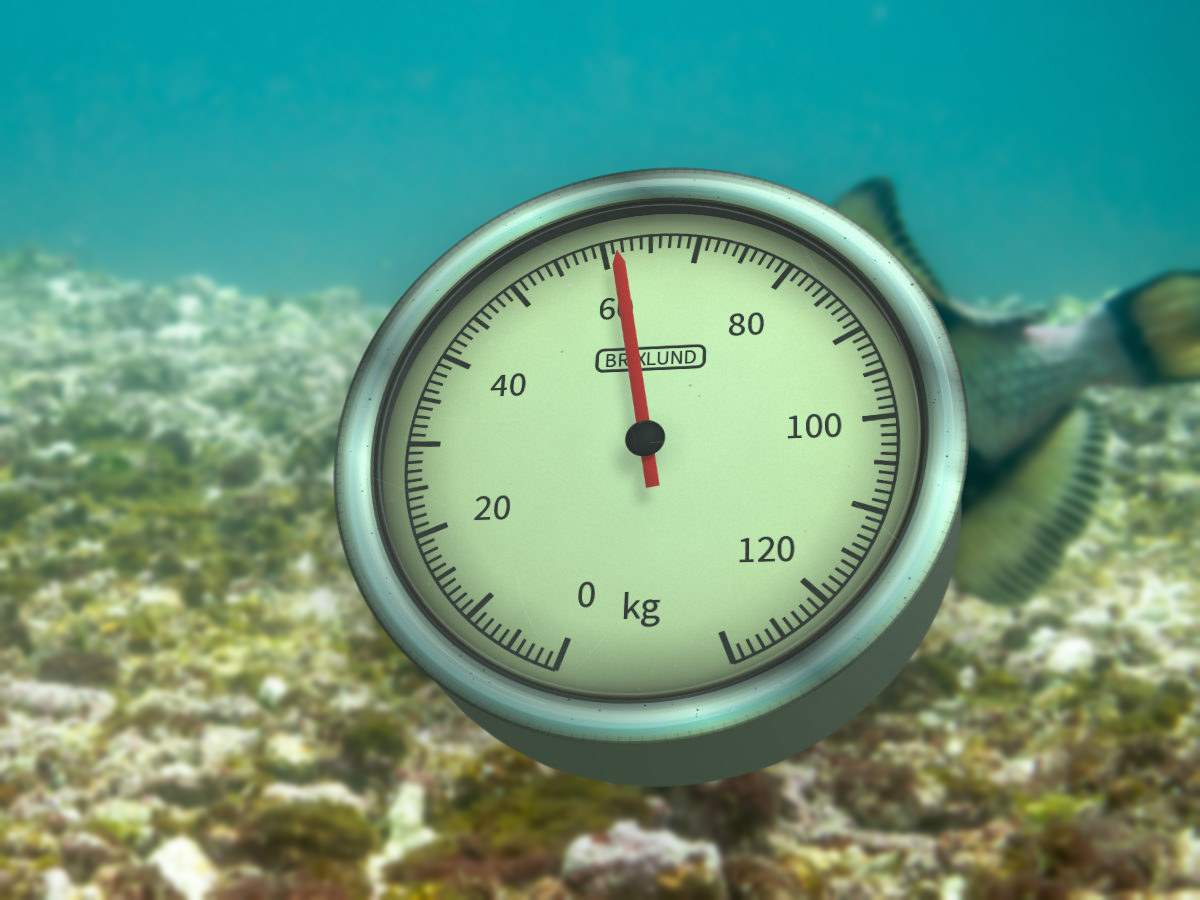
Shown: 61.5 (kg)
